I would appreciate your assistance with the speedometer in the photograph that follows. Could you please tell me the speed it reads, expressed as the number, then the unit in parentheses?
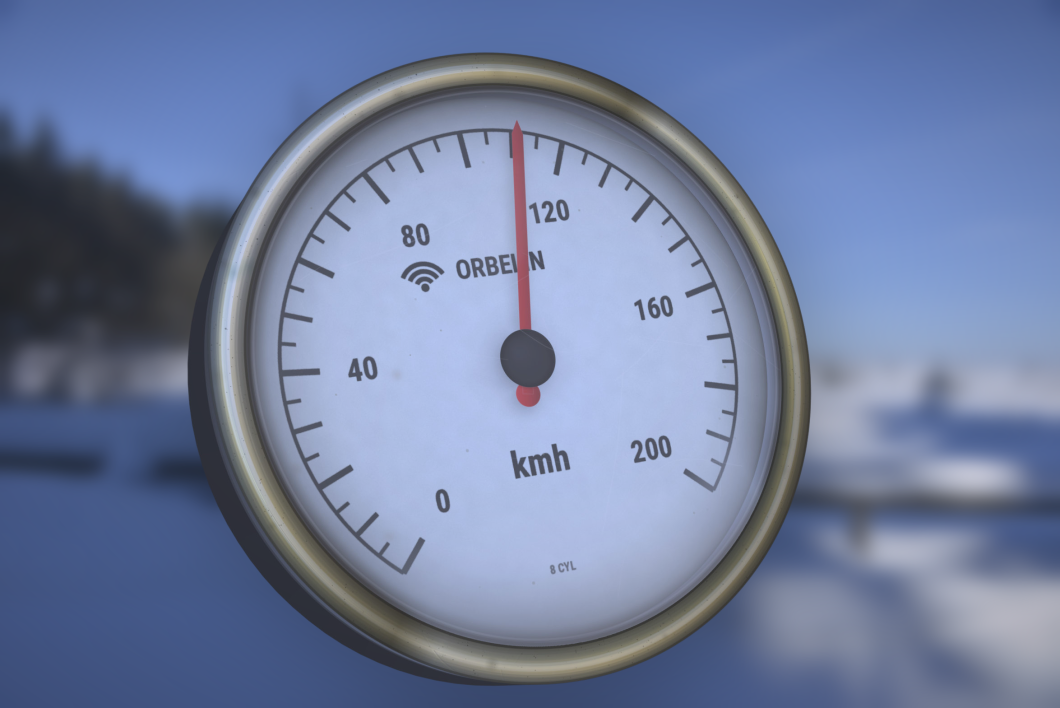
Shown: 110 (km/h)
